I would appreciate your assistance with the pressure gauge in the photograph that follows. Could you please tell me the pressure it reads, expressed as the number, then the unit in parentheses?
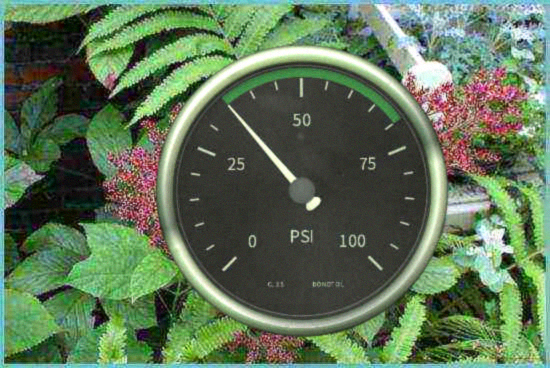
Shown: 35 (psi)
